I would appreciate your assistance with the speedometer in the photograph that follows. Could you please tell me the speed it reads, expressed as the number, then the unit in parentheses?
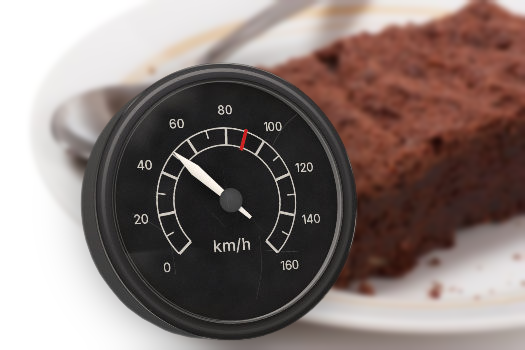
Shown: 50 (km/h)
